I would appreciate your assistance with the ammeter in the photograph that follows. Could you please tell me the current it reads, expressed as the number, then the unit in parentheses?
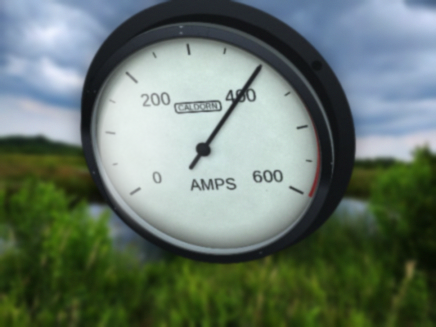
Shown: 400 (A)
